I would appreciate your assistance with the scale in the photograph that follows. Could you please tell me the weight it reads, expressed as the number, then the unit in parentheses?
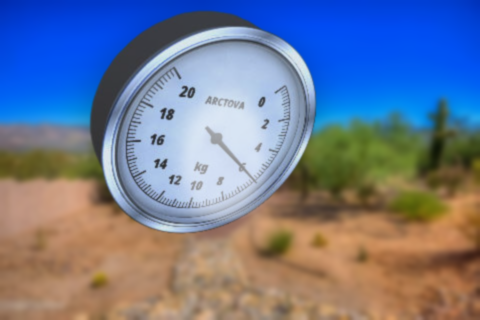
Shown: 6 (kg)
